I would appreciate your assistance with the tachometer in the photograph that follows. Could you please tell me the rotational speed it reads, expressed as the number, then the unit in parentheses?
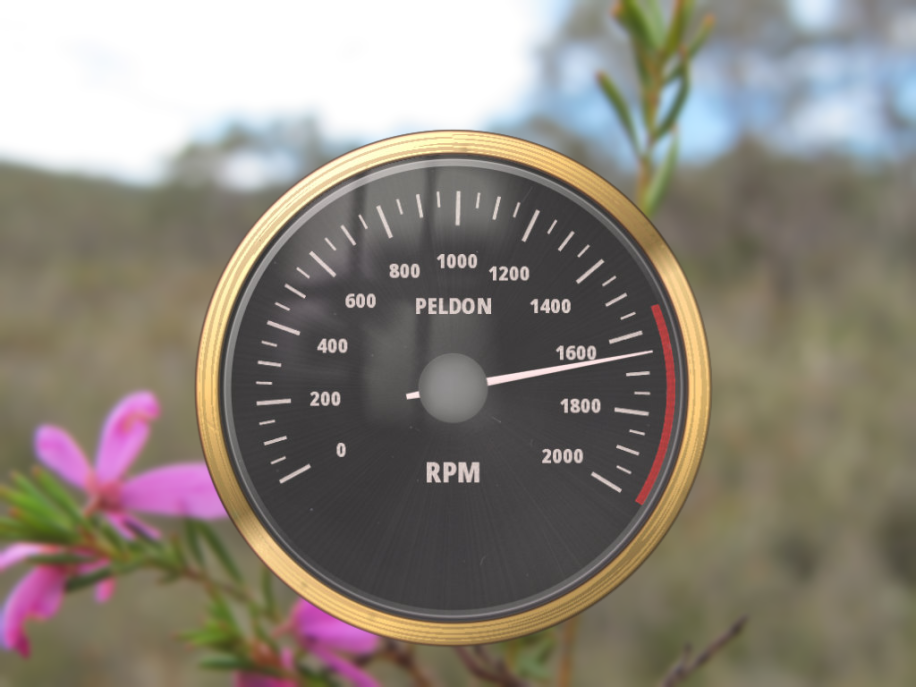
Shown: 1650 (rpm)
